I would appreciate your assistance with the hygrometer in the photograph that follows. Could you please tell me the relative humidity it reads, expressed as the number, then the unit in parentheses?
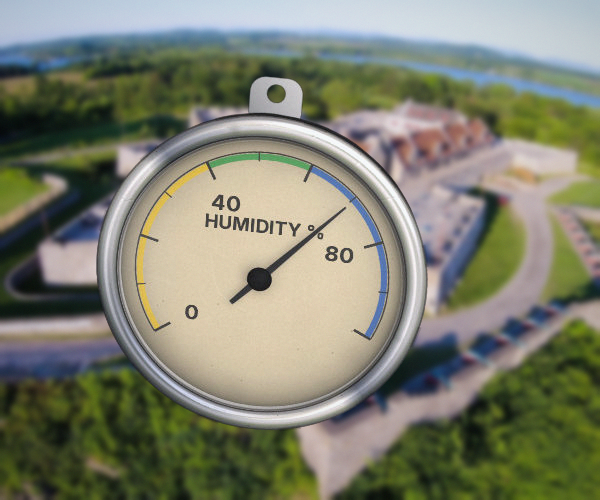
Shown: 70 (%)
